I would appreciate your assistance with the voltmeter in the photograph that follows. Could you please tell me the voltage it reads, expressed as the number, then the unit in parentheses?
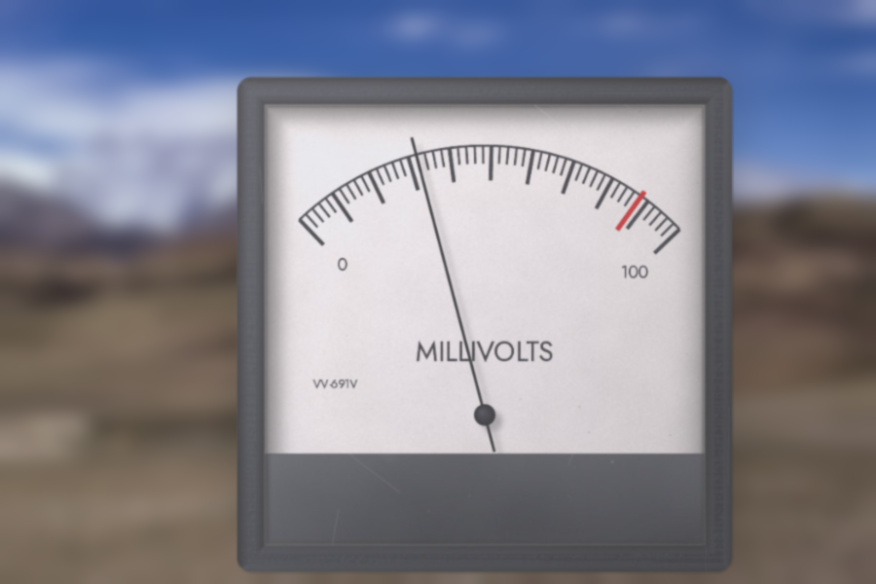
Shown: 32 (mV)
